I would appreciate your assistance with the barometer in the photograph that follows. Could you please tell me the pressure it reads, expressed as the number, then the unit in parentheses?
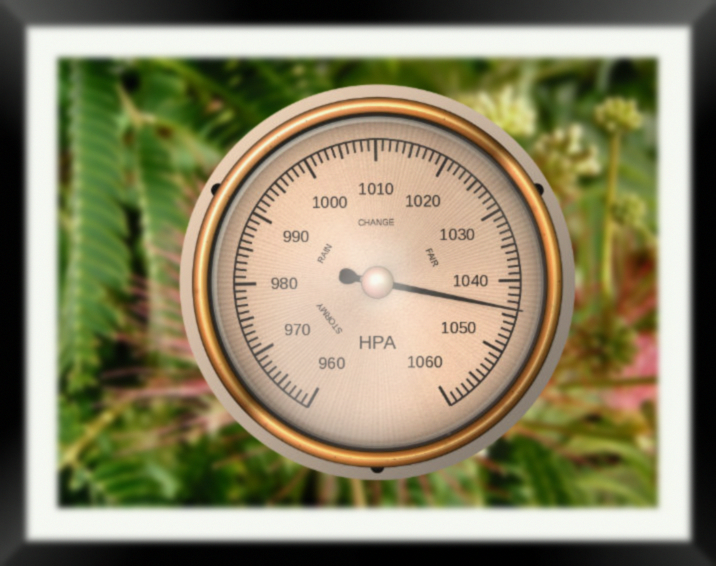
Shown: 1044 (hPa)
